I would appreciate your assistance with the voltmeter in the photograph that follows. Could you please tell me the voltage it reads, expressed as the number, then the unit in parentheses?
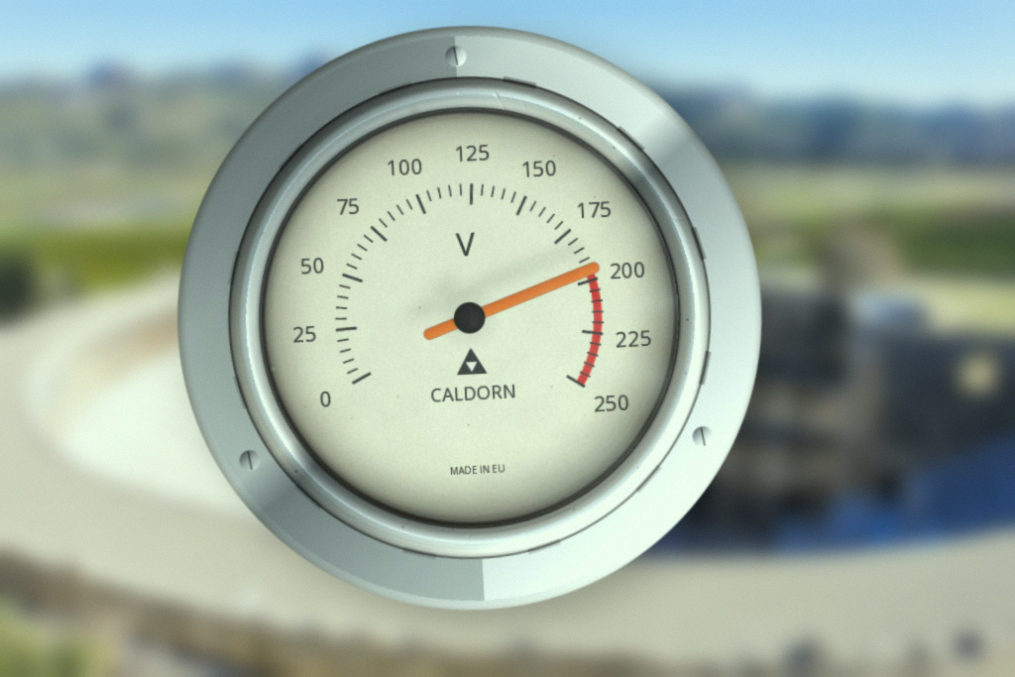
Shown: 195 (V)
